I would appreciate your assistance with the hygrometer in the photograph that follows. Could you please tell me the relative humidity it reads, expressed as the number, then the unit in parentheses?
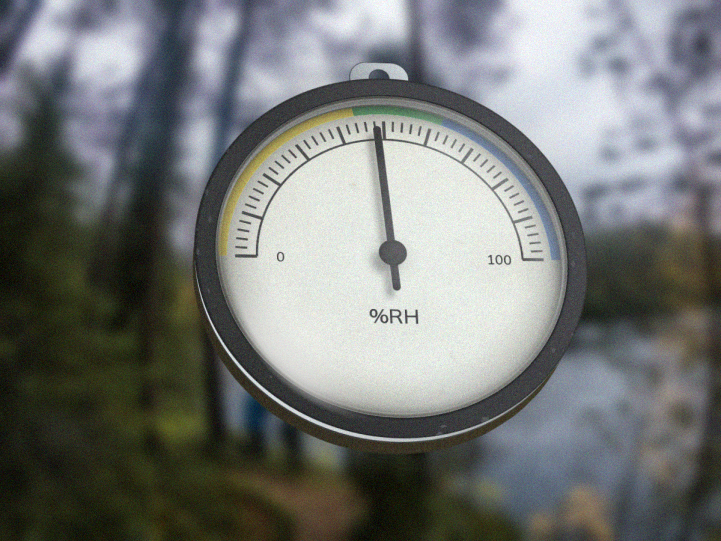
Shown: 48 (%)
